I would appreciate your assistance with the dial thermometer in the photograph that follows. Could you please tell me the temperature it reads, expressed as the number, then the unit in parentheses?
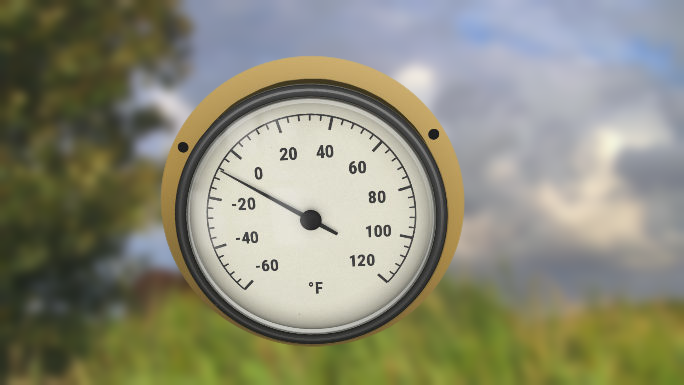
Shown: -8 (°F)
